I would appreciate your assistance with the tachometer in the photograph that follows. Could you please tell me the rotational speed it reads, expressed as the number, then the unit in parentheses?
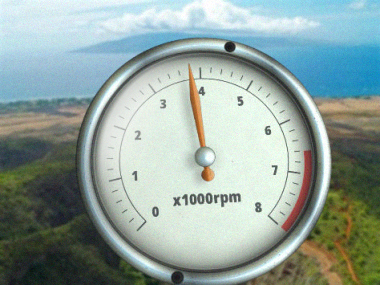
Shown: 3800 (rpm)
